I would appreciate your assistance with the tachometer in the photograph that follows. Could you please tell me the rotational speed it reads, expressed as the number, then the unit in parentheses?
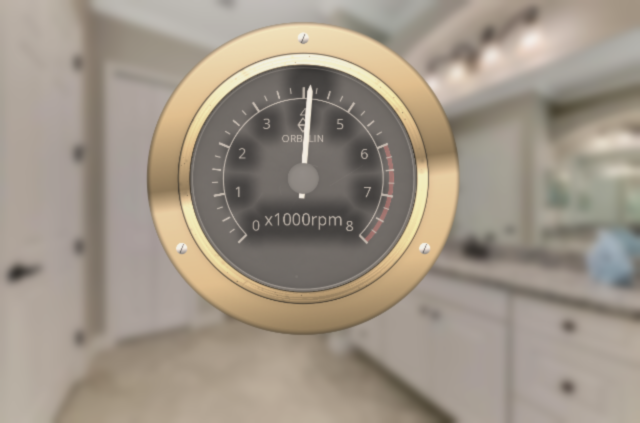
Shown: 4125 (rpm)
